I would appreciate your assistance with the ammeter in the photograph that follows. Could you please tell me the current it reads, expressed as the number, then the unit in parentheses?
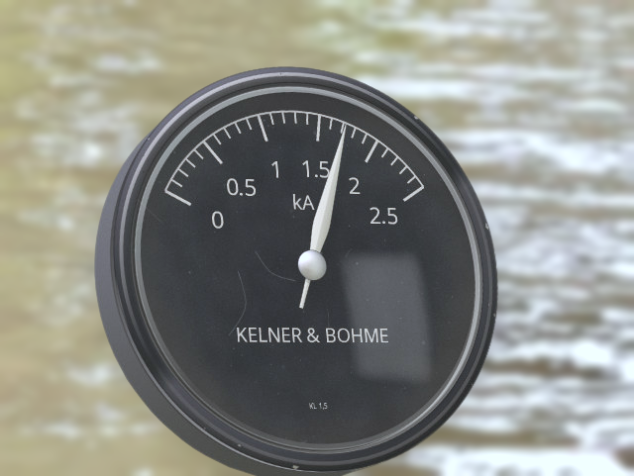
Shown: 1.7 (kA)
